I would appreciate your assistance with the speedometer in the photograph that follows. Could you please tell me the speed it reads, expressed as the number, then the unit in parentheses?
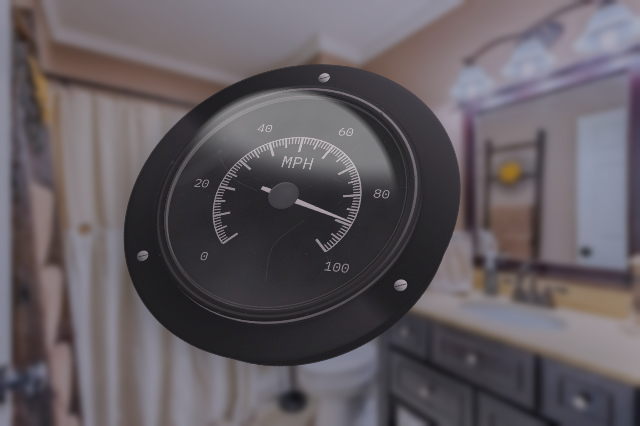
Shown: 90 (mph)
